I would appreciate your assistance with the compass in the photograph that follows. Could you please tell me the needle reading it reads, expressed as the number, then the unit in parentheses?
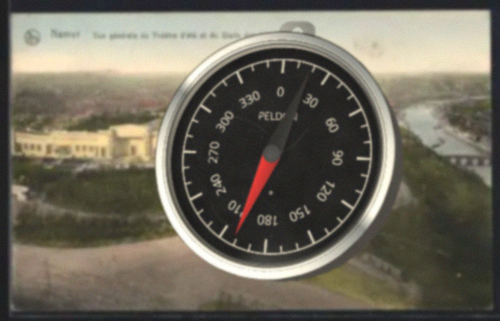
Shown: 200 (°)
